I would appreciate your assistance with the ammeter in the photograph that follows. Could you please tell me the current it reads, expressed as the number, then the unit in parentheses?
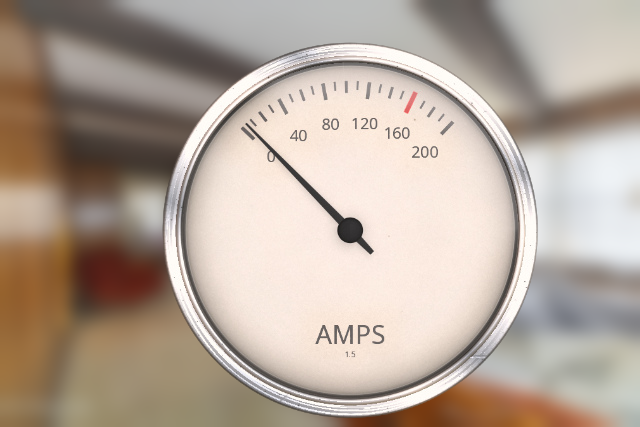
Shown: 5 (A)
